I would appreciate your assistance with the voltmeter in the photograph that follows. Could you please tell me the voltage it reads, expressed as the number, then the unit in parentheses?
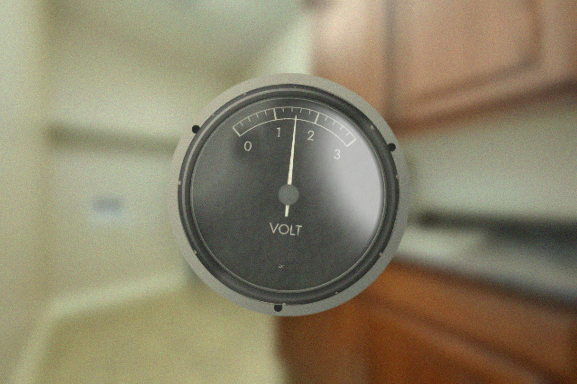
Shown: 1.5 (V)
